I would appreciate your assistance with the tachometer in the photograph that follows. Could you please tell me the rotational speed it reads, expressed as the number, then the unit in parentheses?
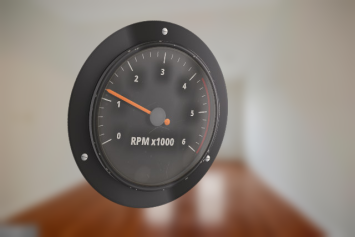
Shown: 1200 (rpm)
